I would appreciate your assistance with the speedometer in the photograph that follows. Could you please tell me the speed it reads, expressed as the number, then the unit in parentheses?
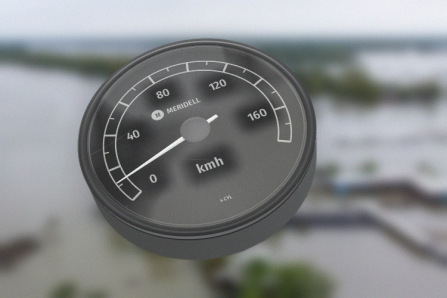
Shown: 10 (km/h)
